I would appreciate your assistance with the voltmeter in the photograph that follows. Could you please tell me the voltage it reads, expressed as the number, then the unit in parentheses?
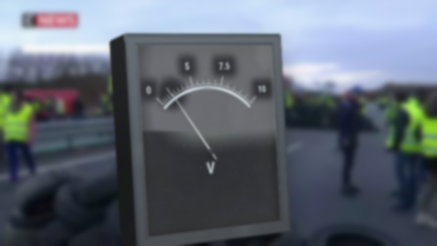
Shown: 2.5 (V)
